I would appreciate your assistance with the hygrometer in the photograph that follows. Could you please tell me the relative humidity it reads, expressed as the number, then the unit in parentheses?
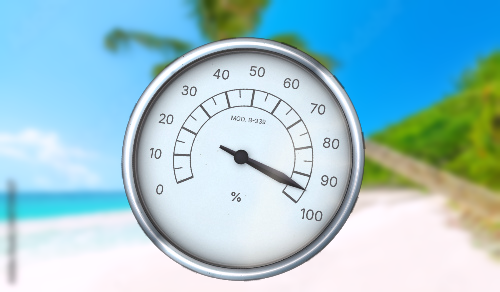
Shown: 95 (%)
